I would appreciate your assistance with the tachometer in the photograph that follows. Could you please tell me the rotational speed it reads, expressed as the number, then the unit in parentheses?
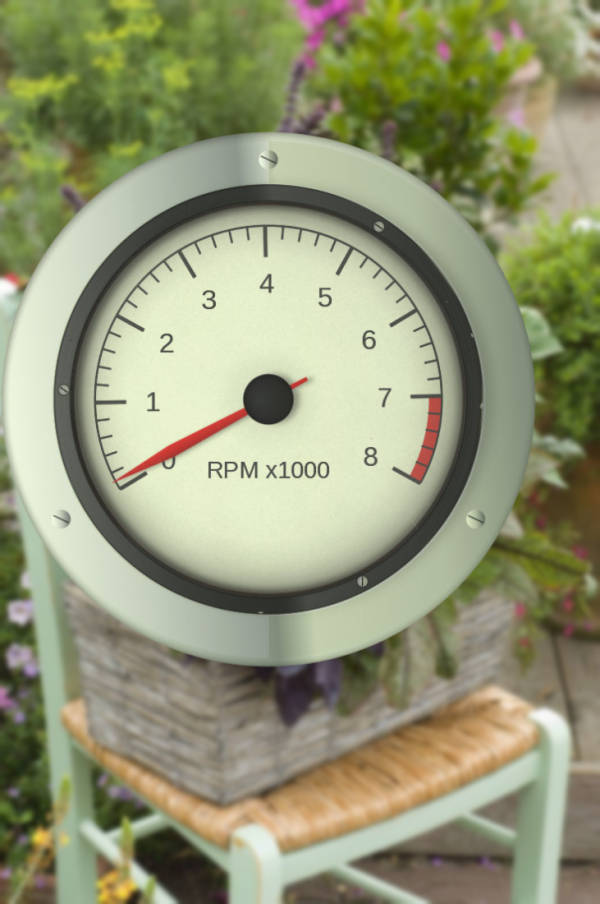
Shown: 100 (rpm)
